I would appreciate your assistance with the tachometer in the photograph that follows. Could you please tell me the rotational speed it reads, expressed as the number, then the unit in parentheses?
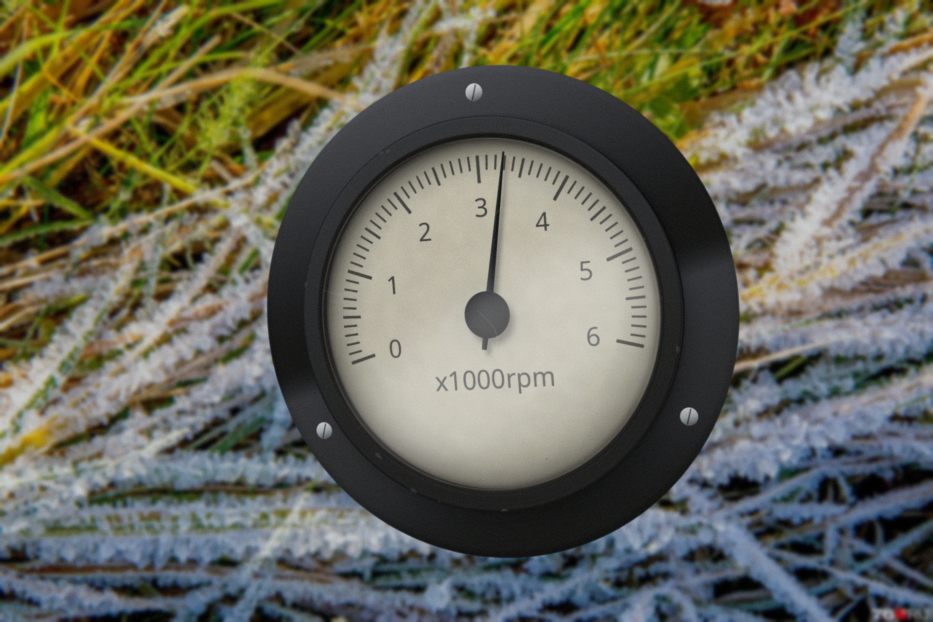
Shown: 3300 (rpm)
